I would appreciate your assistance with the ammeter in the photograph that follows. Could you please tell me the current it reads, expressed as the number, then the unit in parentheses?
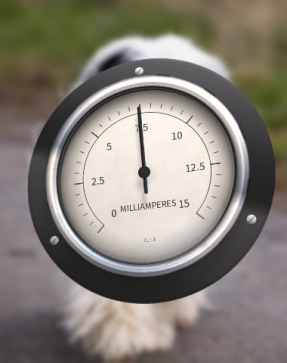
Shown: 7.5 (mA)
